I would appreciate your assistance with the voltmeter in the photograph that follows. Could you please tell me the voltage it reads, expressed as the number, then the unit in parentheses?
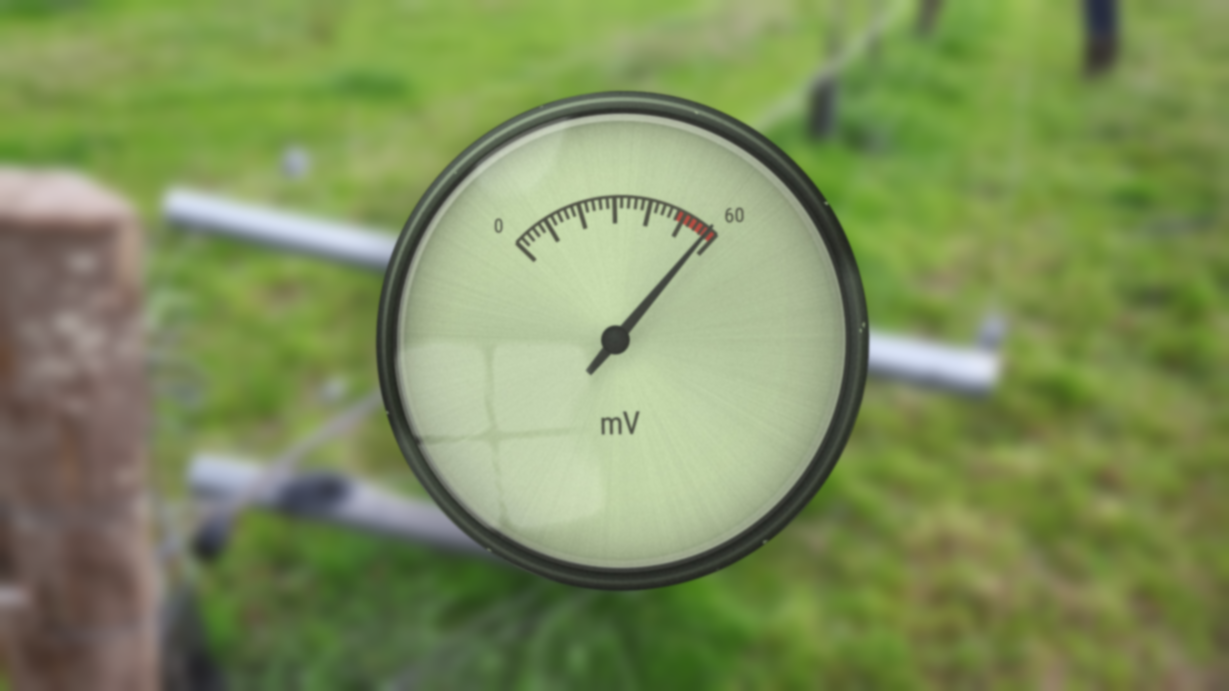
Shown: 58 (mV)
